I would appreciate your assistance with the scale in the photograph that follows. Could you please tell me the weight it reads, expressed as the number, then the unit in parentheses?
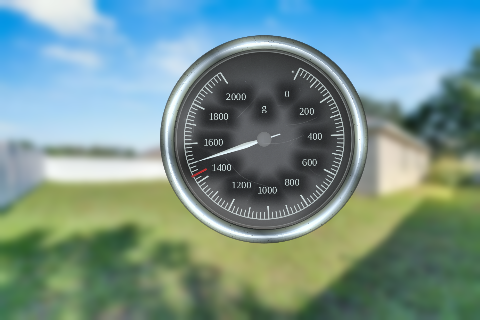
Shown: 1500 (g)
